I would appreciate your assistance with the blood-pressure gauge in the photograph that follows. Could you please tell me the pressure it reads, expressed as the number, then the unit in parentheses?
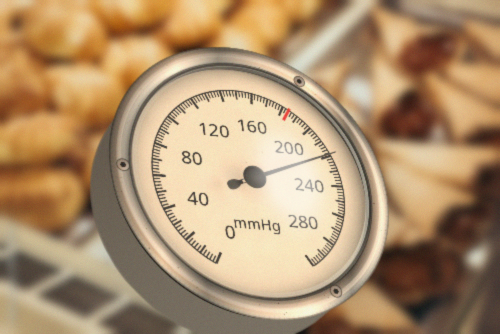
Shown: 220 (mmHg)
